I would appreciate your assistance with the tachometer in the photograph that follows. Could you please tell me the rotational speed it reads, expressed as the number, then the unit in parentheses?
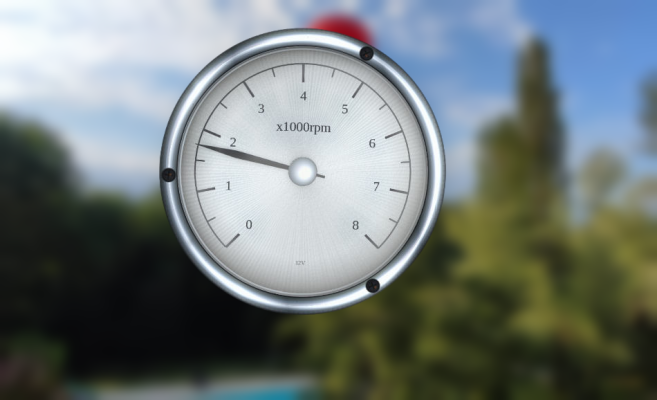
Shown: 1750 (rpm)
